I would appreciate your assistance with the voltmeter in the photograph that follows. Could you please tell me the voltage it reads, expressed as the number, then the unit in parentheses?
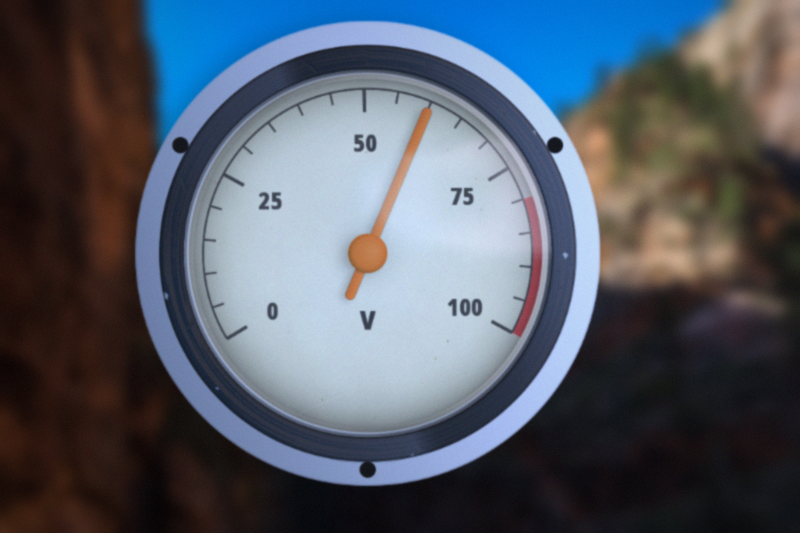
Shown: 60 (V)
